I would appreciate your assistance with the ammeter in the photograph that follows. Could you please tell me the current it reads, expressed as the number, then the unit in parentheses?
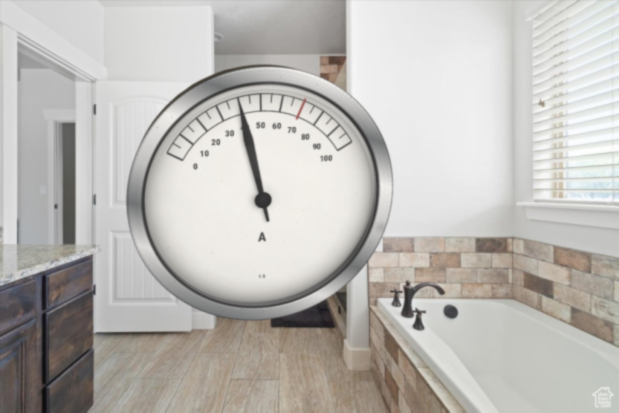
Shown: 40 (A)
